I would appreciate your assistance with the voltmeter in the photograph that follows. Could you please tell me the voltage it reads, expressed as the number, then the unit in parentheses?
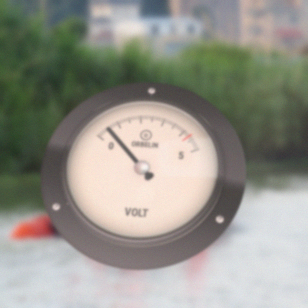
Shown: 0.5 (V)
